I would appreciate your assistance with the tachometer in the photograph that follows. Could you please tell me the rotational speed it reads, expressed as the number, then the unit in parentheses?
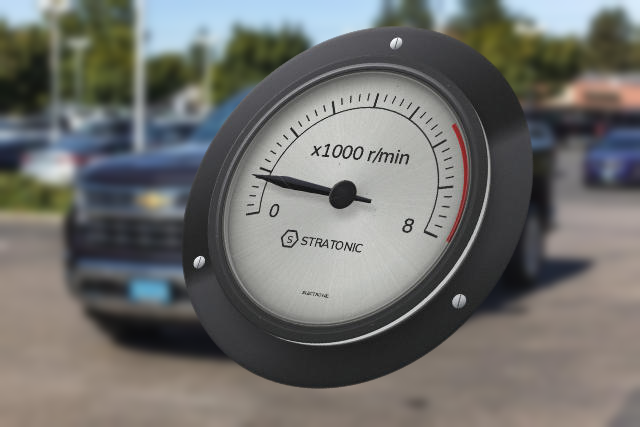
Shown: 800 (rpm)
